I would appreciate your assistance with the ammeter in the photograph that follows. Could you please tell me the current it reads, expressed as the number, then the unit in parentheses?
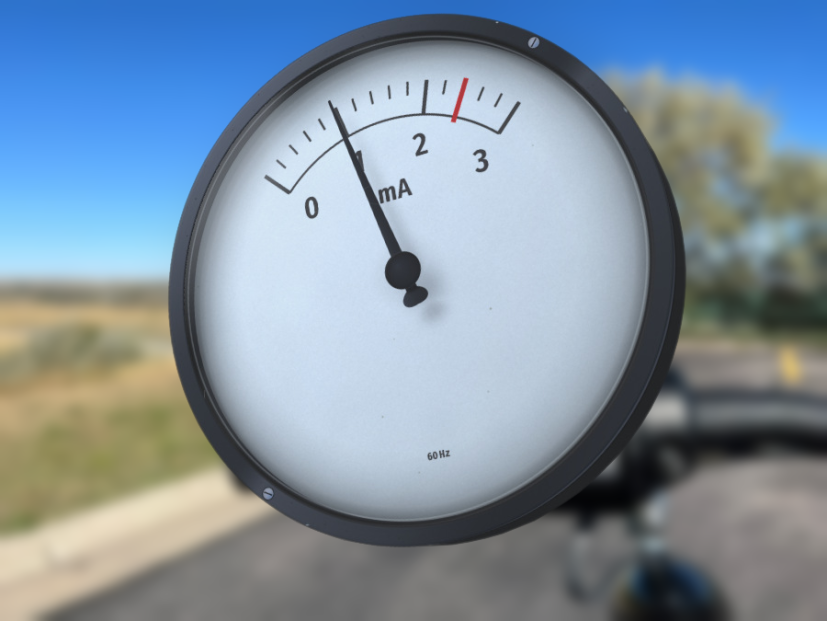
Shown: 1 (mA)
